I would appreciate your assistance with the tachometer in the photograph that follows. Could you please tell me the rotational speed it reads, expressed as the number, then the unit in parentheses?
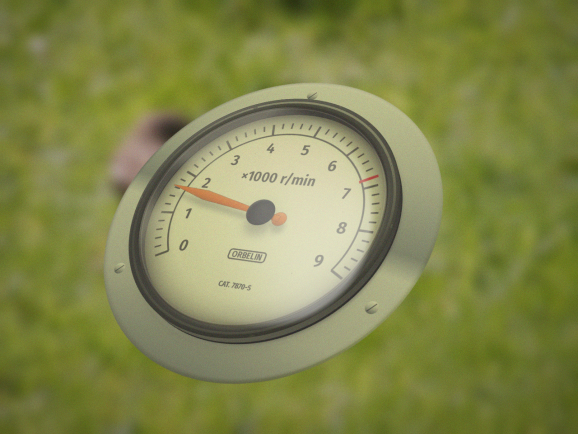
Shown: 1600 (rpm)
